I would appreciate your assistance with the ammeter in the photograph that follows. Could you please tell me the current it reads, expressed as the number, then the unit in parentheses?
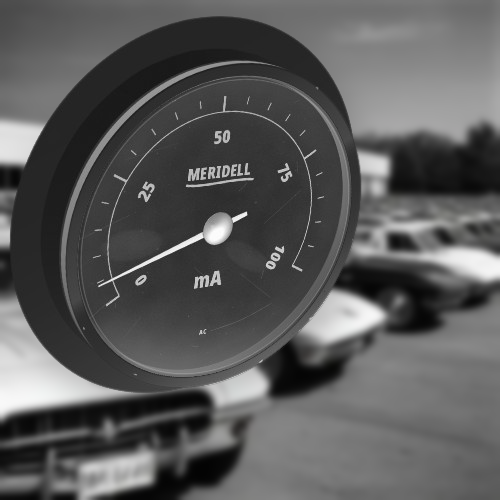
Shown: 5 (mA)
